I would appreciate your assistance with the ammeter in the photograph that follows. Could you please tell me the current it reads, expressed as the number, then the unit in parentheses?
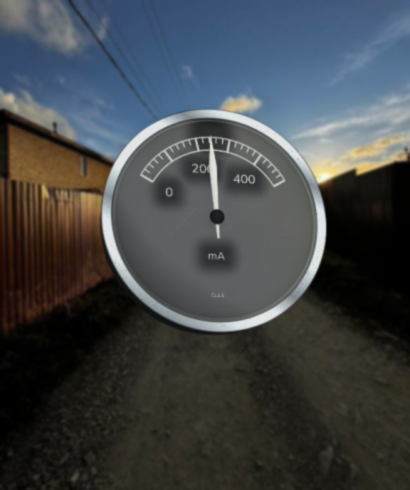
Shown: 240 (mA)
